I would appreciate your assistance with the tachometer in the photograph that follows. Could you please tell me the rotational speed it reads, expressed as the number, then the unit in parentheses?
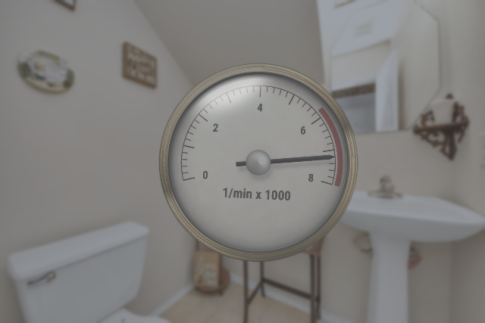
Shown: 7200 (rpm)
